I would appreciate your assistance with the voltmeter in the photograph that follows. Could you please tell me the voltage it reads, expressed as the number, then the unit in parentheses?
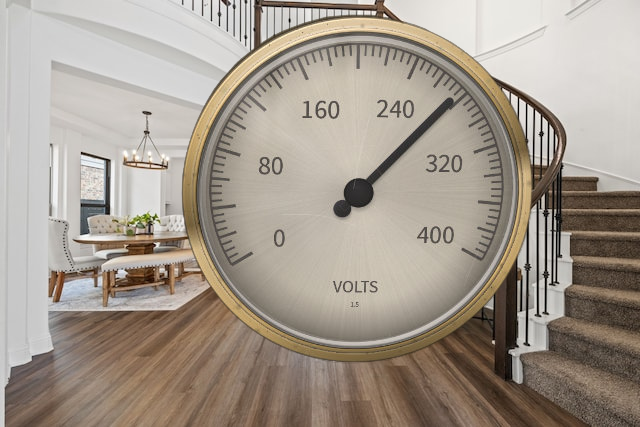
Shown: 275 (V)
